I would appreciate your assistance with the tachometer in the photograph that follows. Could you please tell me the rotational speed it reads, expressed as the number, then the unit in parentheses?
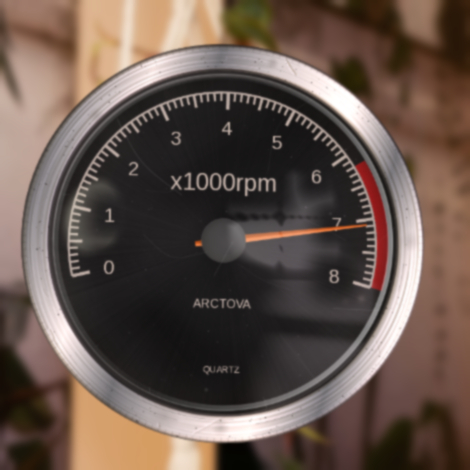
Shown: 7100 (rpm)
